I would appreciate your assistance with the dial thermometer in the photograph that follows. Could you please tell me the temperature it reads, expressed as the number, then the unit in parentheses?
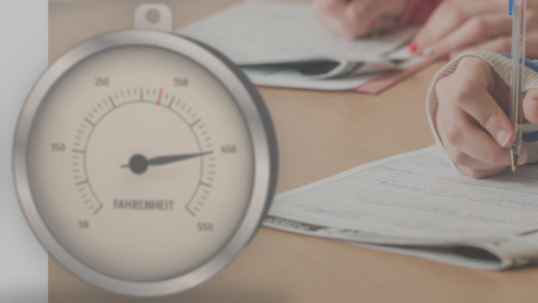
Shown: 450 (°F)
